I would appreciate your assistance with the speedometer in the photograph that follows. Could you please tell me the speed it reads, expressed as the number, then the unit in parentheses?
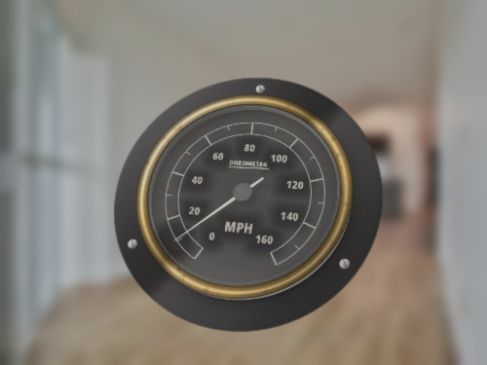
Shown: 10 (mph)
